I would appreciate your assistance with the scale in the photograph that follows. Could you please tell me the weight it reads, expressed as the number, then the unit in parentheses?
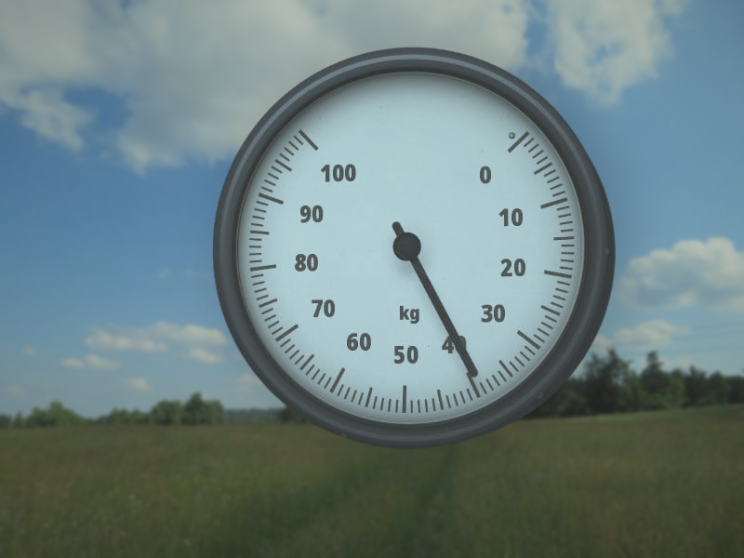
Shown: 39 (kg)
